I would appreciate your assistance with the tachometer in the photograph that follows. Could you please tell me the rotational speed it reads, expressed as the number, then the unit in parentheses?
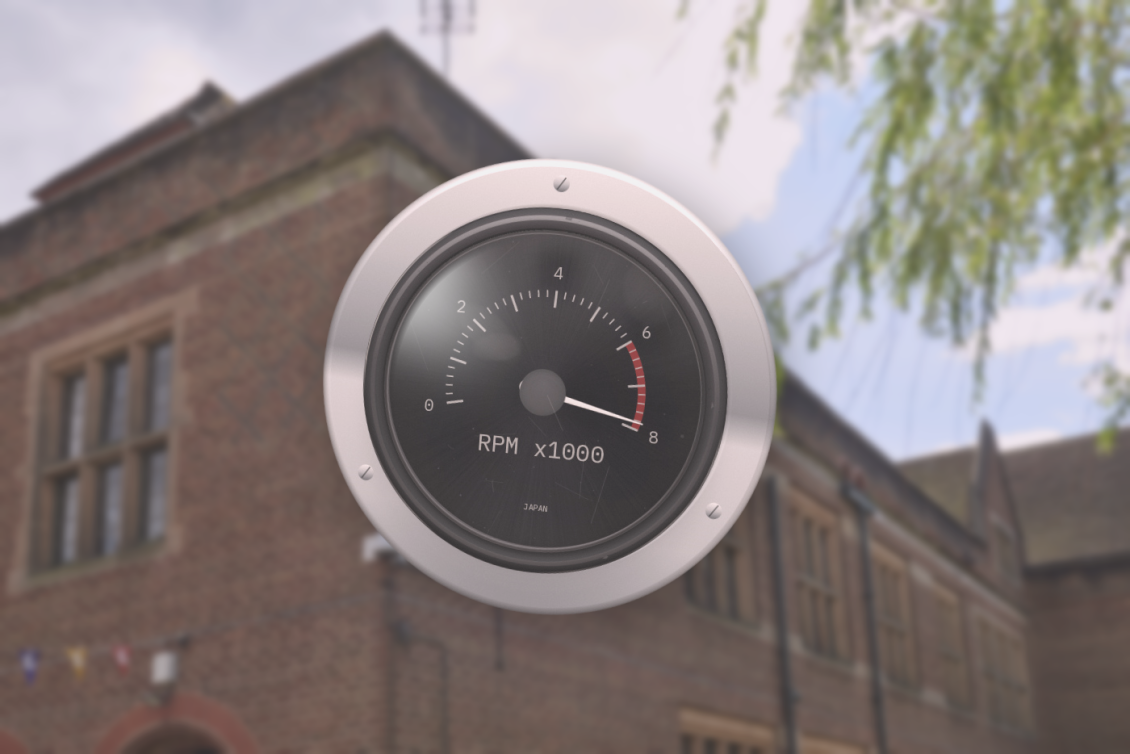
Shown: 7800 (rpm)
